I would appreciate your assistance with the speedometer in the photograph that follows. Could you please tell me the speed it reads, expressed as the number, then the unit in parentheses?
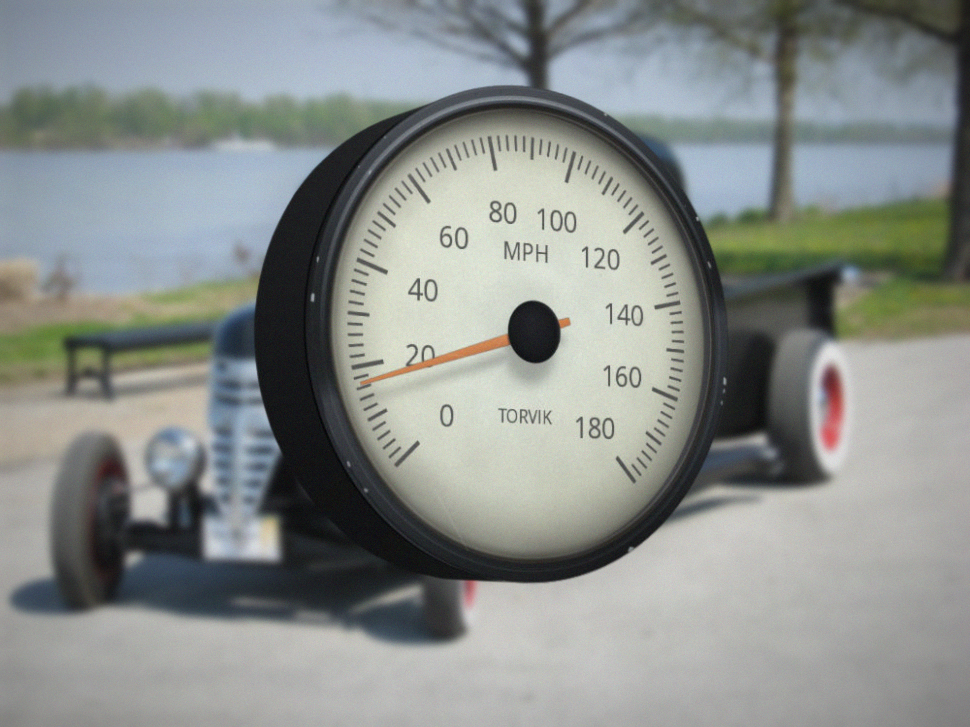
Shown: 17 (mph)
